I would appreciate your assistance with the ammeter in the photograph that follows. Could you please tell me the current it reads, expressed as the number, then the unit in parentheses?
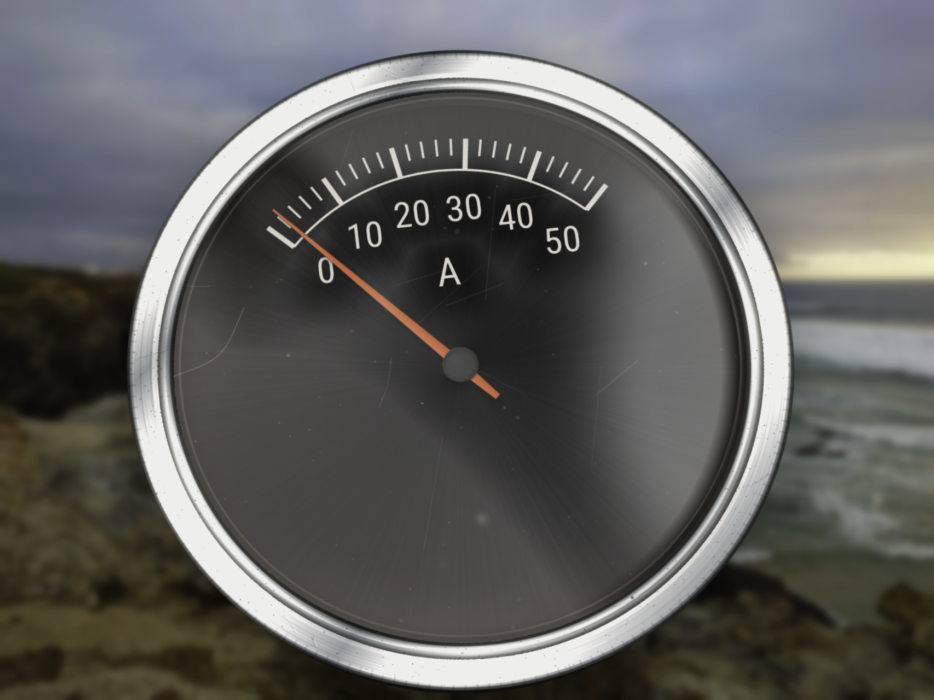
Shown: 2 (A)
